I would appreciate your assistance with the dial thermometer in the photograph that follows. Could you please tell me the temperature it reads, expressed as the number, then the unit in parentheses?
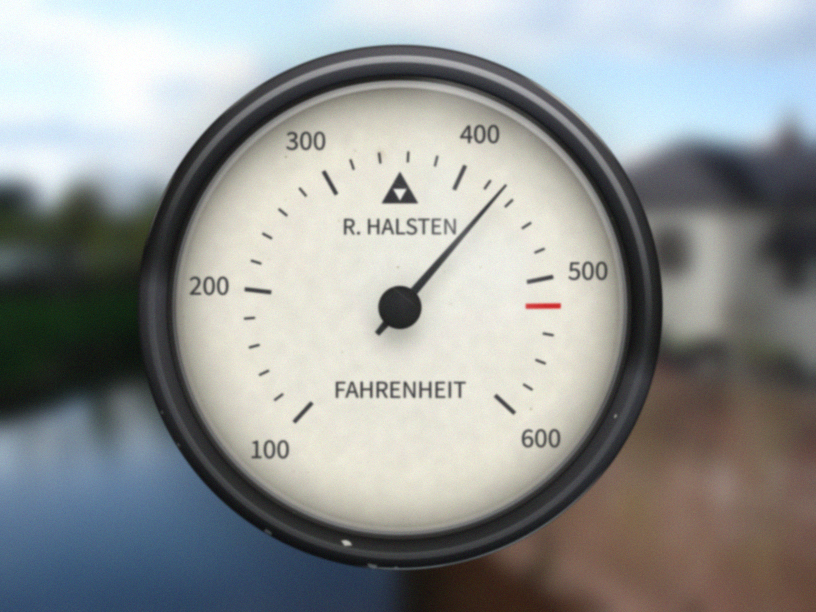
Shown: 430 (°F)
